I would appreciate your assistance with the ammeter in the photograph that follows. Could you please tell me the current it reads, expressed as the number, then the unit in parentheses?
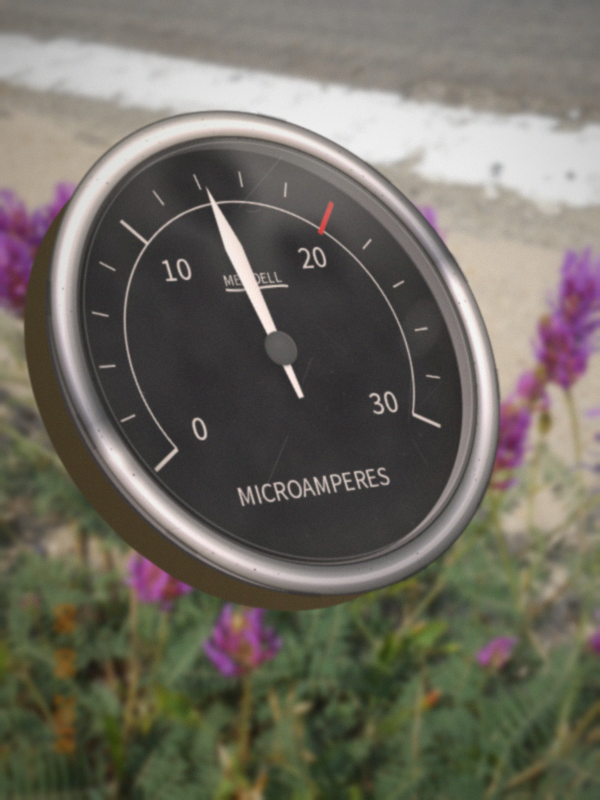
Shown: 14 (µA)
